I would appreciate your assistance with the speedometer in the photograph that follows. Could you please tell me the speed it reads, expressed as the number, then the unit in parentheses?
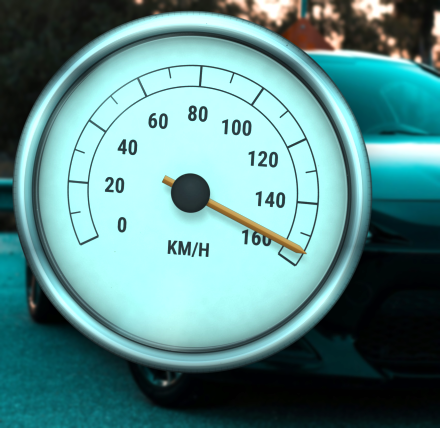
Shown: 155 (km/h)
